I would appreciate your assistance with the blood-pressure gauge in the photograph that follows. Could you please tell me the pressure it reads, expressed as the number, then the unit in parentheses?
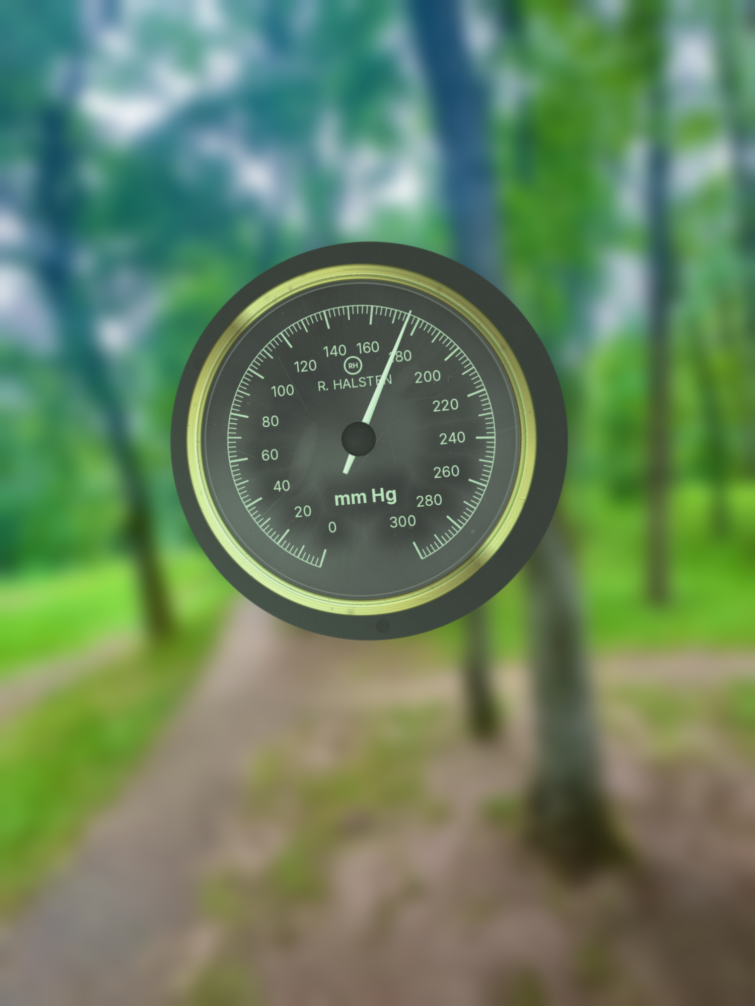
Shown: 176 (mmHg)
